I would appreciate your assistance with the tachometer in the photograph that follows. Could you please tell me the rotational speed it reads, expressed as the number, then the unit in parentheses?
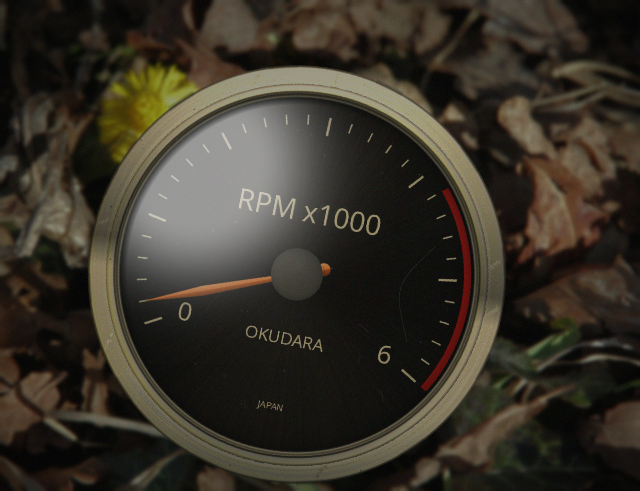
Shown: 200 (rpm)
